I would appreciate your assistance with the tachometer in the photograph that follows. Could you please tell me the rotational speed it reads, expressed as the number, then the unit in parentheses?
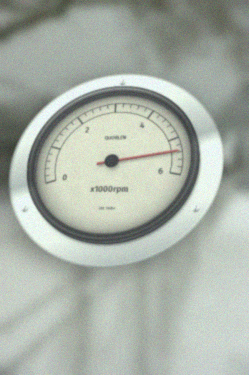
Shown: 5400 (rpm)
